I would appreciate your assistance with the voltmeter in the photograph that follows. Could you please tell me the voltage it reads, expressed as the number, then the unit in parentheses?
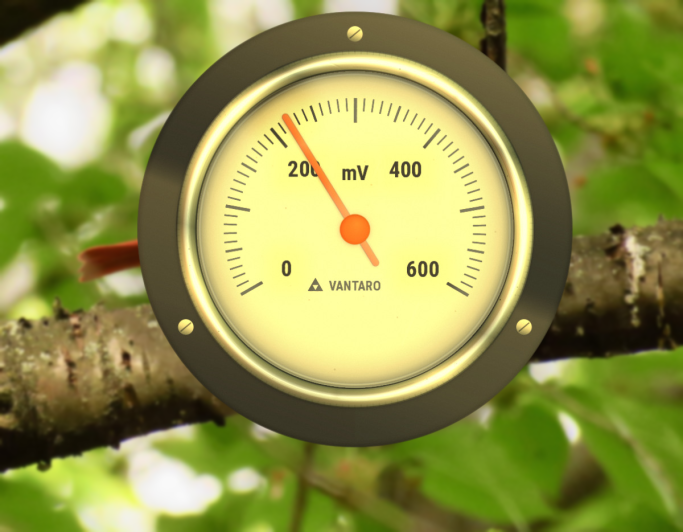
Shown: 220 (mV)
